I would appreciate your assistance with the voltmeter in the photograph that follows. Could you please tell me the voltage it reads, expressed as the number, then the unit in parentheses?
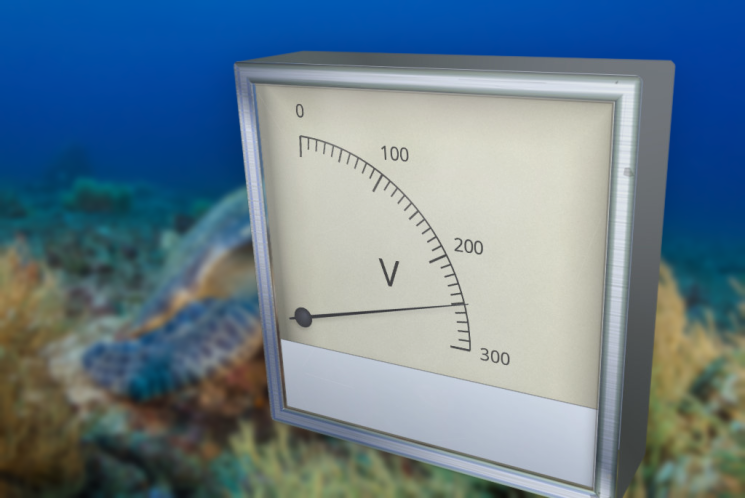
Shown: 250 (V)
